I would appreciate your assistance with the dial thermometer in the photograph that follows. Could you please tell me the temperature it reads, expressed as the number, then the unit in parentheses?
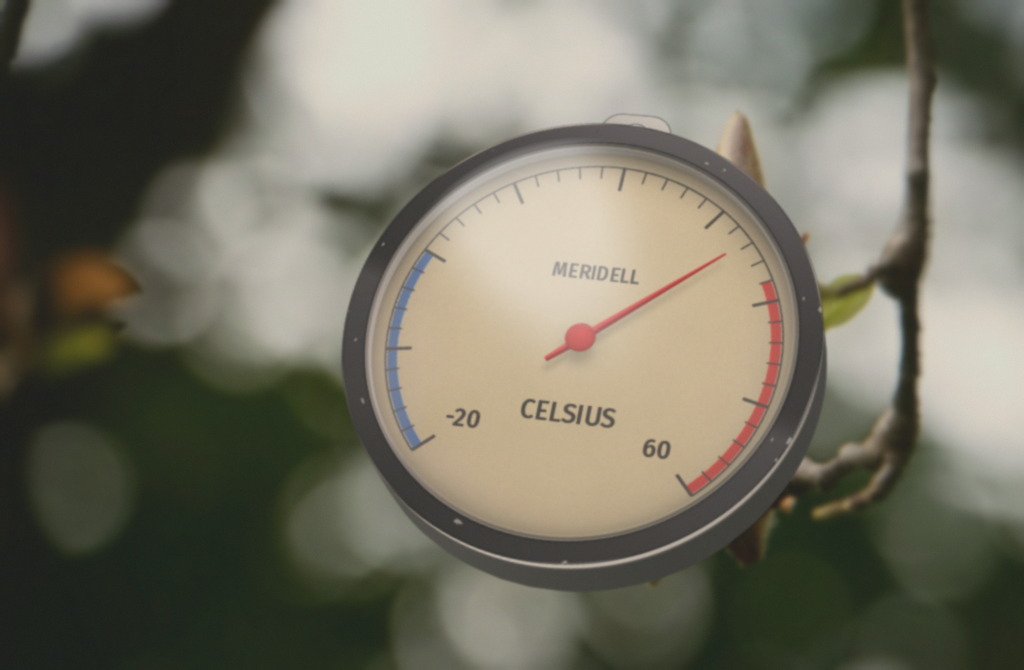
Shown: 34 (°C)
